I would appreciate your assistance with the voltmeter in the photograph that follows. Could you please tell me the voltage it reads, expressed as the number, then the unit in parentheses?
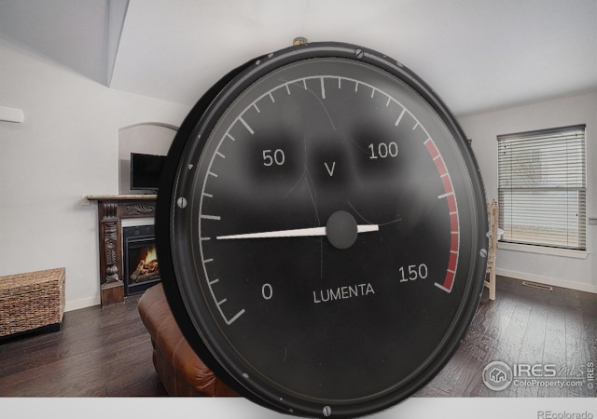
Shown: 20 (V)
